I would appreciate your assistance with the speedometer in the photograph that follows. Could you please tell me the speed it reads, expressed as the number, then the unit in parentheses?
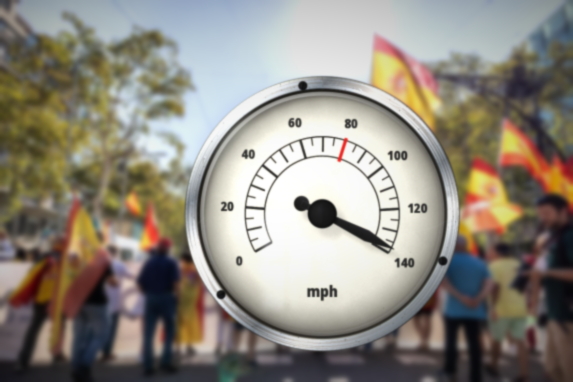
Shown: 137.5 (mph)
